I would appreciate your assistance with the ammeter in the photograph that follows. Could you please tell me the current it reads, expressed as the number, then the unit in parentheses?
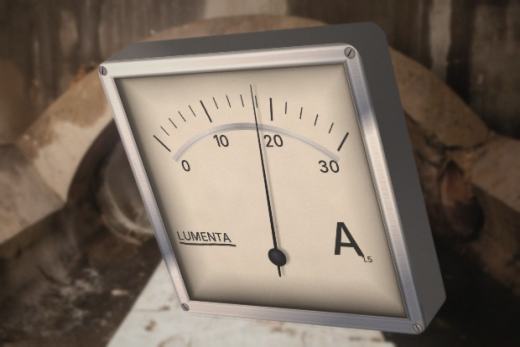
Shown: 18 (A)
